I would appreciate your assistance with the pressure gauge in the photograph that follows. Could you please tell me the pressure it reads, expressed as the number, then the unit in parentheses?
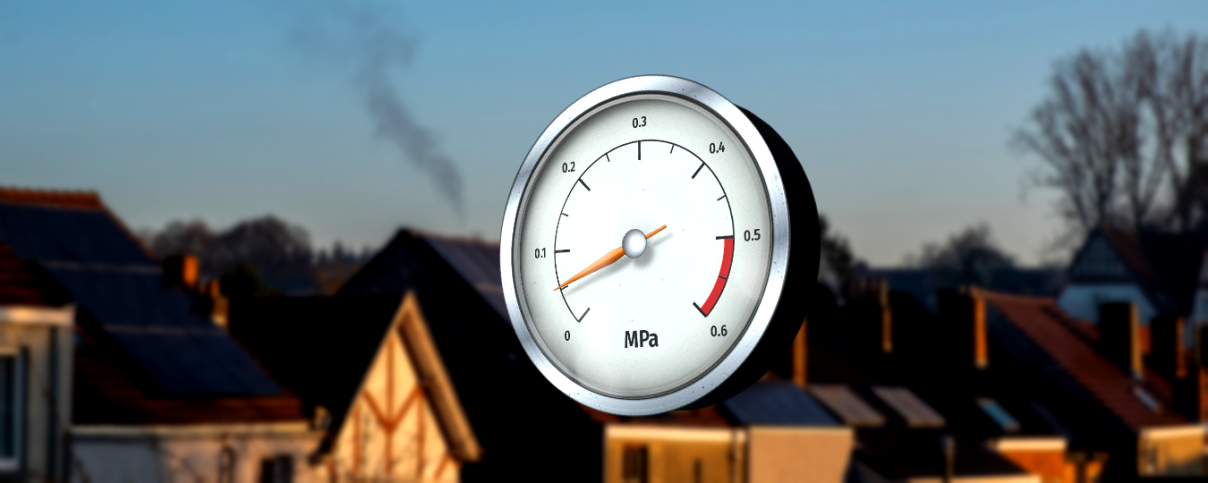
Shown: 0.05 (MPa)
